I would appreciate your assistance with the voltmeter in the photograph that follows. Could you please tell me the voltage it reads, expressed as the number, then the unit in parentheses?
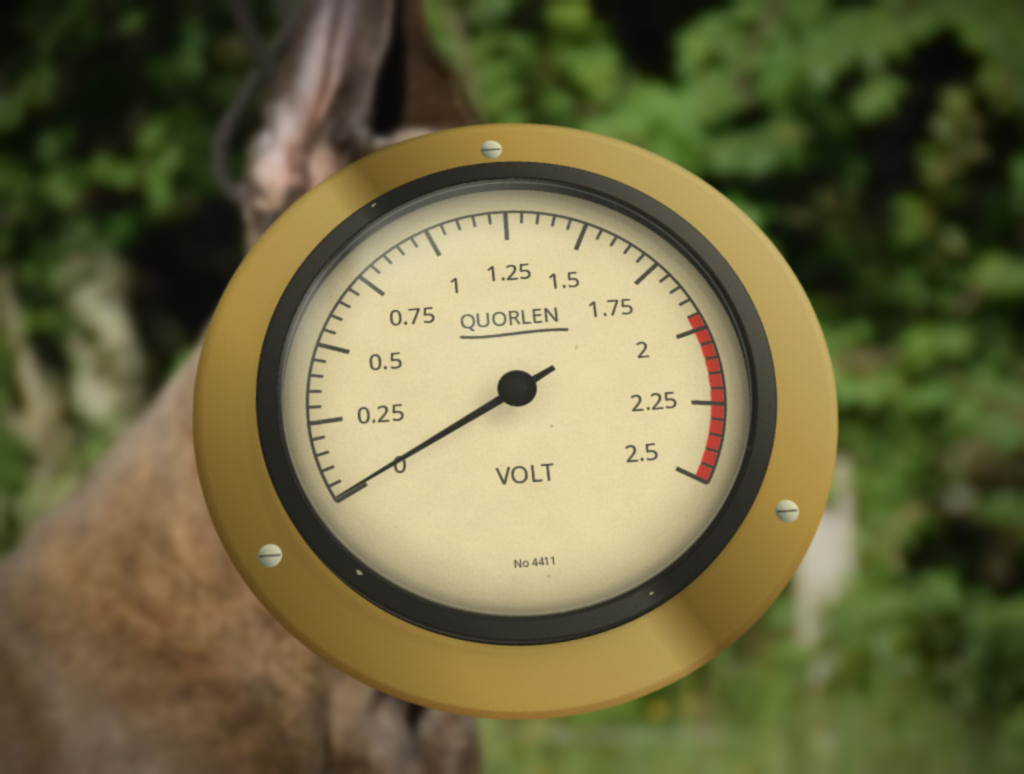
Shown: 0 (V)
